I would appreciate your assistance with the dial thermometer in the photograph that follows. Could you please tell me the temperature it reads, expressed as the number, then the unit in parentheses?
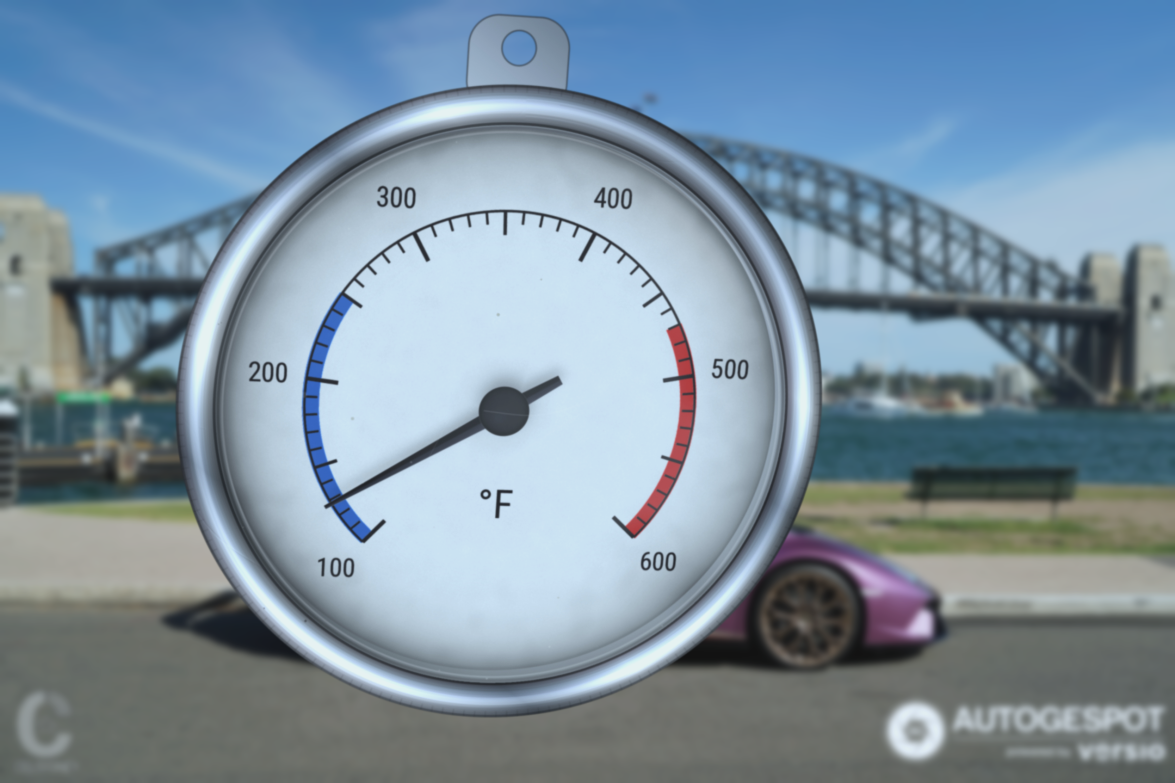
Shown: 130 (°F)
